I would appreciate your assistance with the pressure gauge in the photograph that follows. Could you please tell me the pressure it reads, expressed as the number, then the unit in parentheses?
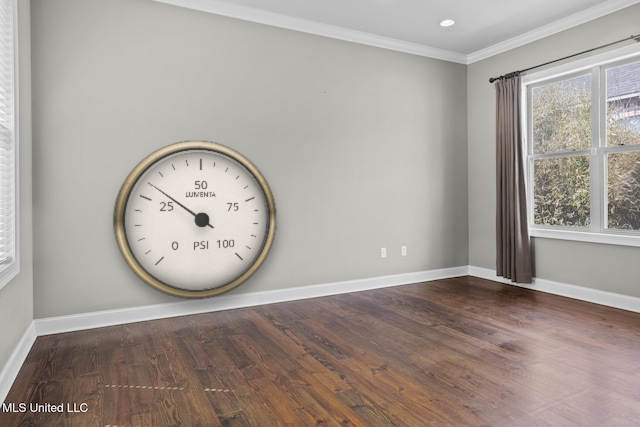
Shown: 30 (psi)
